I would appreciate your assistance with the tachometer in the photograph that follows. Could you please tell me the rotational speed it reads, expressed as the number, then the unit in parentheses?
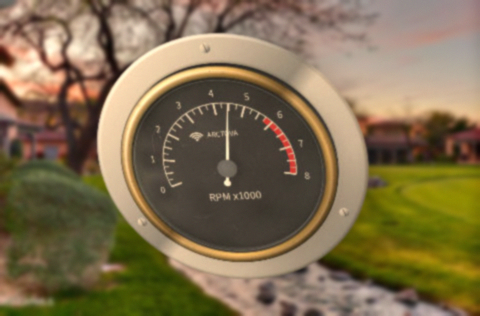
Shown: 4500 (rpm)
